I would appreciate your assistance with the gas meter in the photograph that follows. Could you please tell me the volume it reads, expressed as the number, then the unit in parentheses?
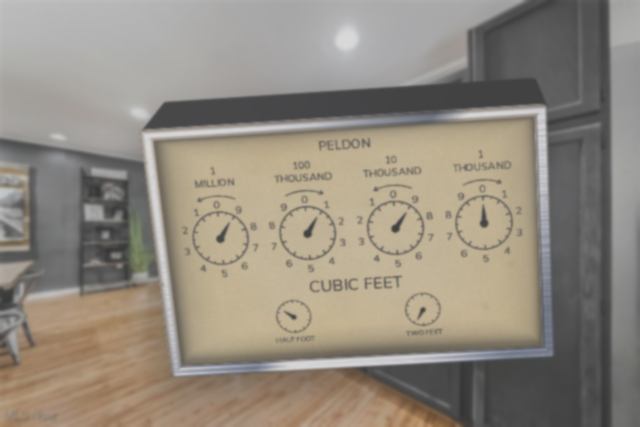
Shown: 909000 (ft³)
